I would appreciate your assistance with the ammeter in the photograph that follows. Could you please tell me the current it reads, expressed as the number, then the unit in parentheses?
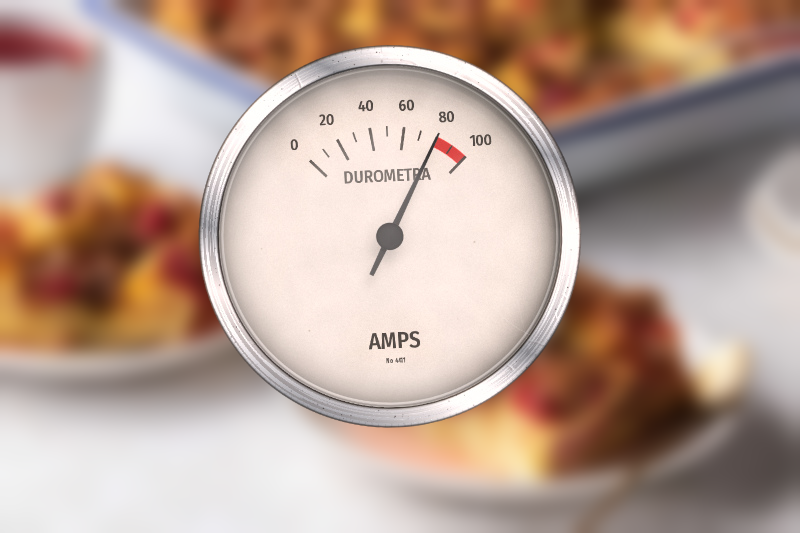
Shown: 80 (A)
